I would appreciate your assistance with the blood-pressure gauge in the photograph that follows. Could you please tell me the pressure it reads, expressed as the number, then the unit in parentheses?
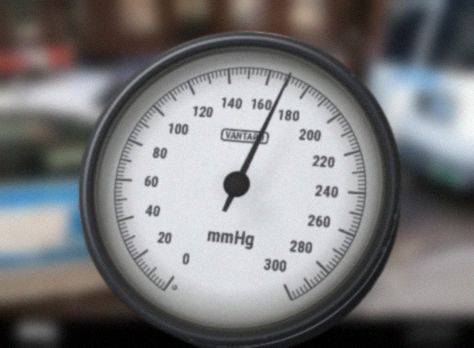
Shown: 170 (mmHg)
